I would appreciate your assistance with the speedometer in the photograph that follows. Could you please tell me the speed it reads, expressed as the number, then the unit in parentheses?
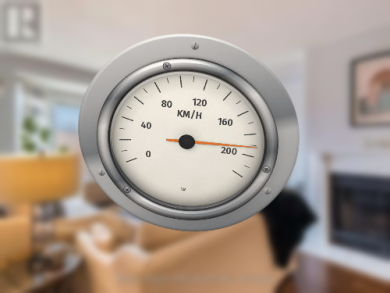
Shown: 190 (km/h)
